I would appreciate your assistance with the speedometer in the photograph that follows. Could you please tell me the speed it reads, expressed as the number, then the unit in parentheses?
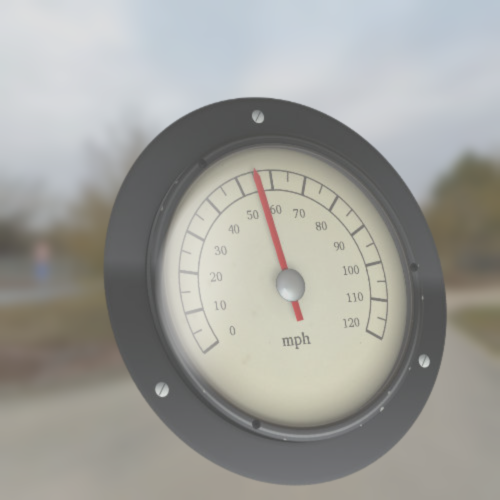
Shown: 55 (mph)
